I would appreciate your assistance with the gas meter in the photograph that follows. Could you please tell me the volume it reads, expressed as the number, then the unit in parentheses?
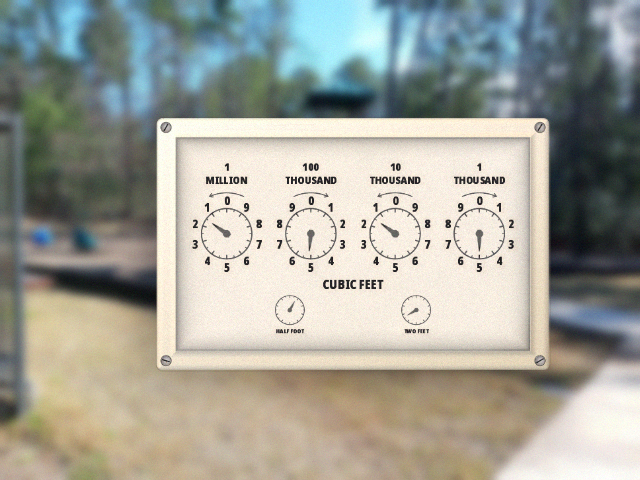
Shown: 151500 (ft³)
